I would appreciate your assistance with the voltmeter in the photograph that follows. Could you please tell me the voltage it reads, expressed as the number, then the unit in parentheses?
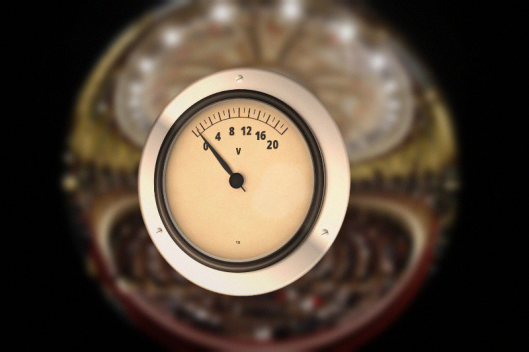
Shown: 1 (V)
